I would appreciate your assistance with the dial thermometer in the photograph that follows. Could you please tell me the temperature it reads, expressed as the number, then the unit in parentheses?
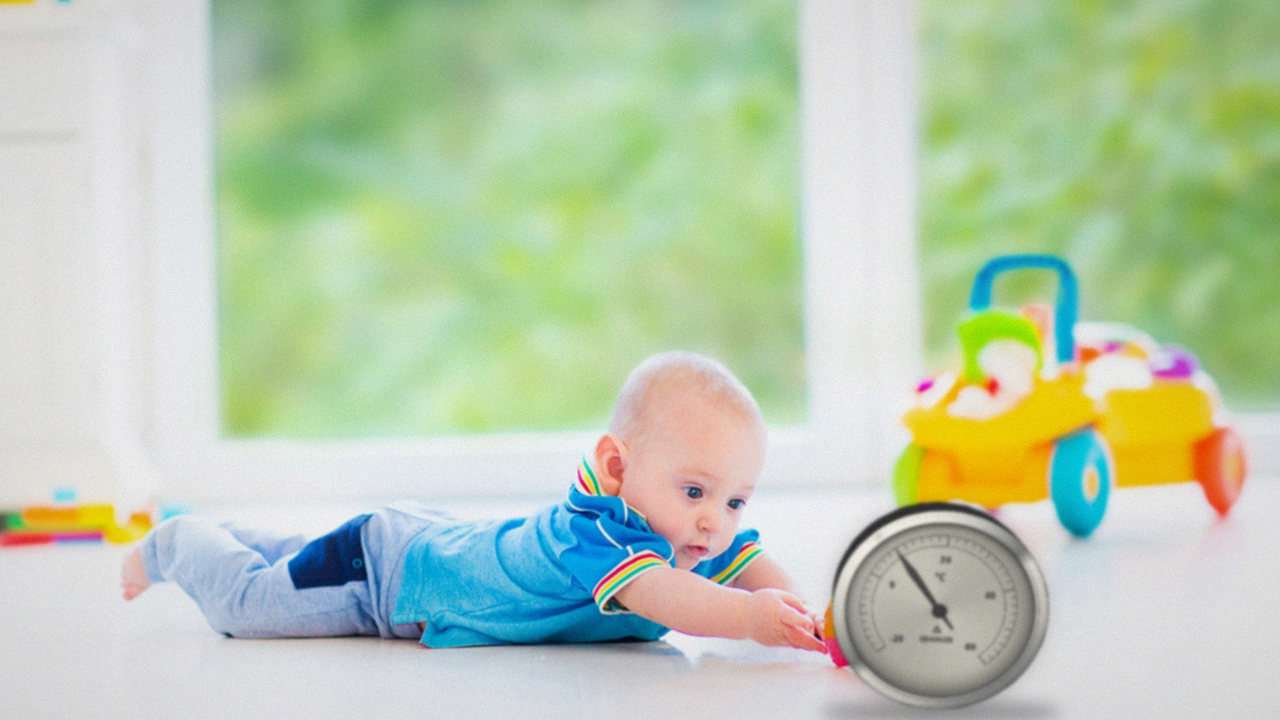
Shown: 8 (°C)
